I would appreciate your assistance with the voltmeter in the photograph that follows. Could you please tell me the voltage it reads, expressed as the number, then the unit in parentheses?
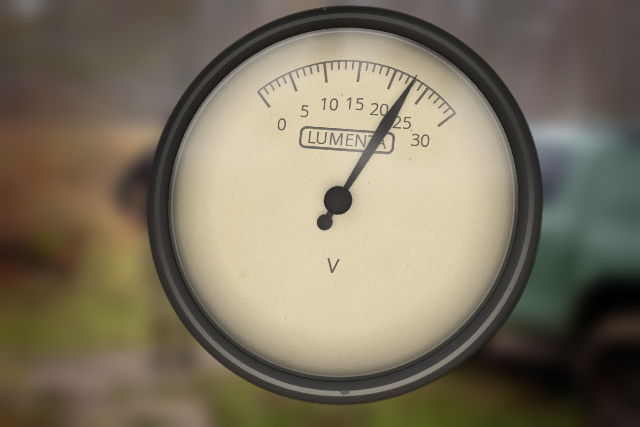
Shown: 23 (V)
